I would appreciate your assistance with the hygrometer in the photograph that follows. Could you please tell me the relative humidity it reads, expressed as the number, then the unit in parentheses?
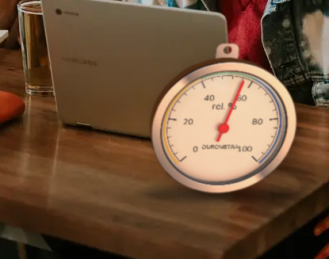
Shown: 56 (%)
